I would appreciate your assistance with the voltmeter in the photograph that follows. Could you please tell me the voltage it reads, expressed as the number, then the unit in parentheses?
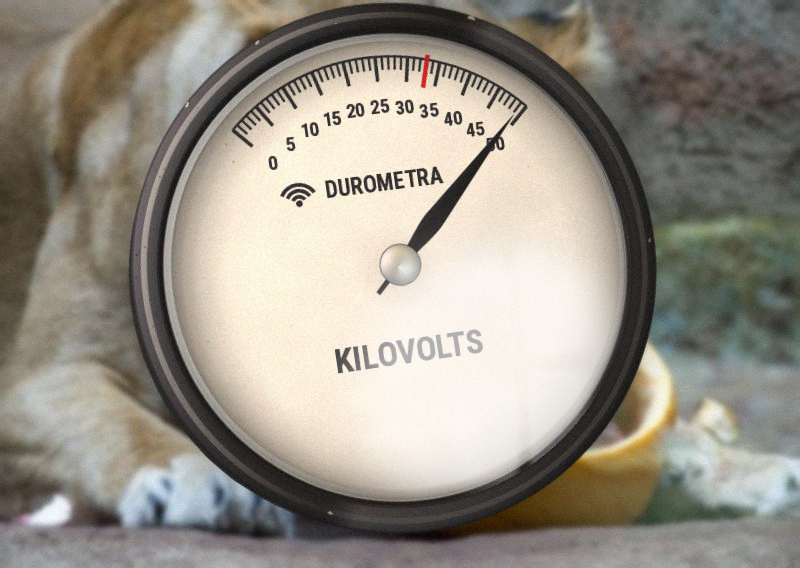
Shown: 49 (kV)
